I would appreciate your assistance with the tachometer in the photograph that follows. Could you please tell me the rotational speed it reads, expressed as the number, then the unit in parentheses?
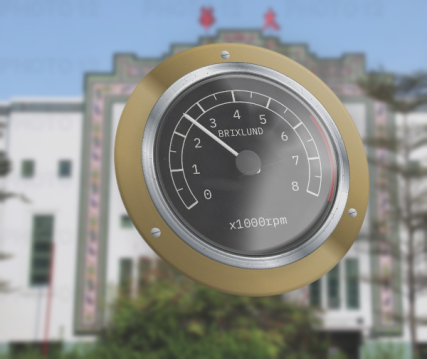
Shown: 2500 (rpm)
